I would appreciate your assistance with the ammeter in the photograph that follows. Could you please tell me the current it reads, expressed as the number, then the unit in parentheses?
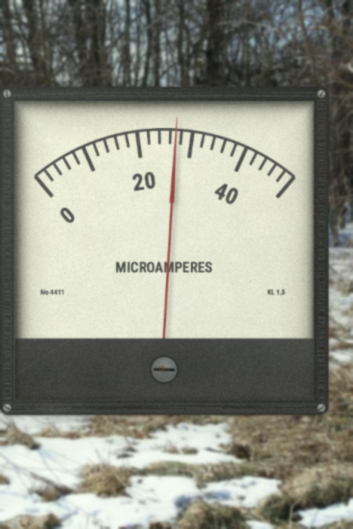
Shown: 27 (µA)
